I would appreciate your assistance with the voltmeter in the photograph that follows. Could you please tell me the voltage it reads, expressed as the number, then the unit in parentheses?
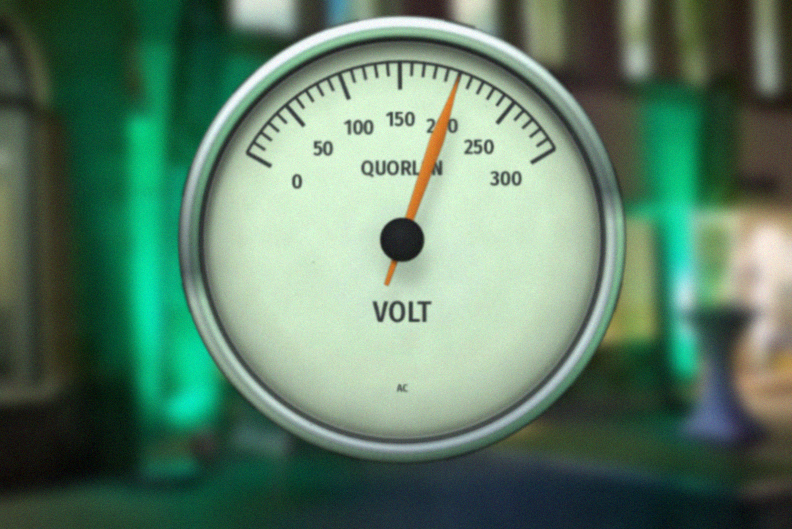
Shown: 200 (V)
